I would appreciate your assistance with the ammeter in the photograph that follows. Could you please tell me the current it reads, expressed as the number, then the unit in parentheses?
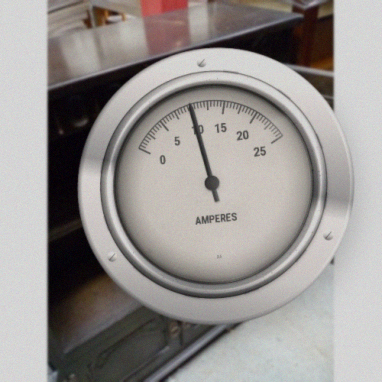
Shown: 10 (A)
